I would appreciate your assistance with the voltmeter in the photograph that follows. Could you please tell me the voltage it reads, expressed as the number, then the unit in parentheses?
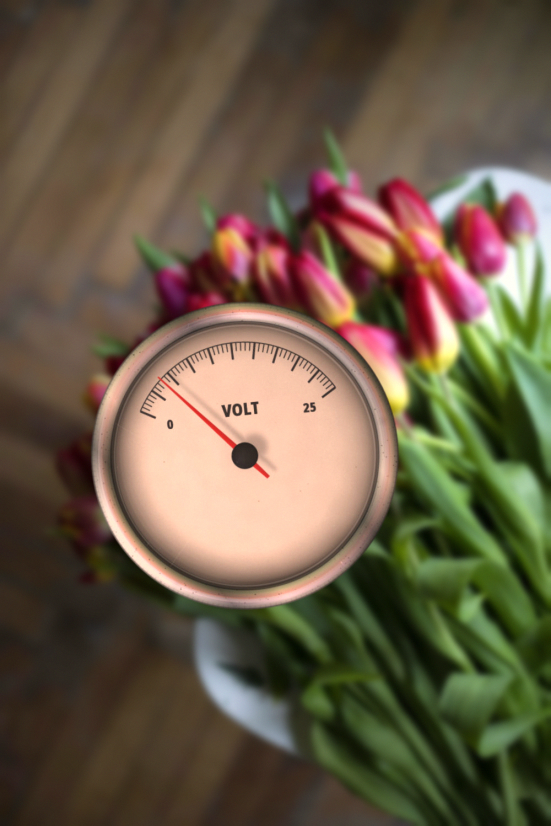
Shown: 4 (V)
